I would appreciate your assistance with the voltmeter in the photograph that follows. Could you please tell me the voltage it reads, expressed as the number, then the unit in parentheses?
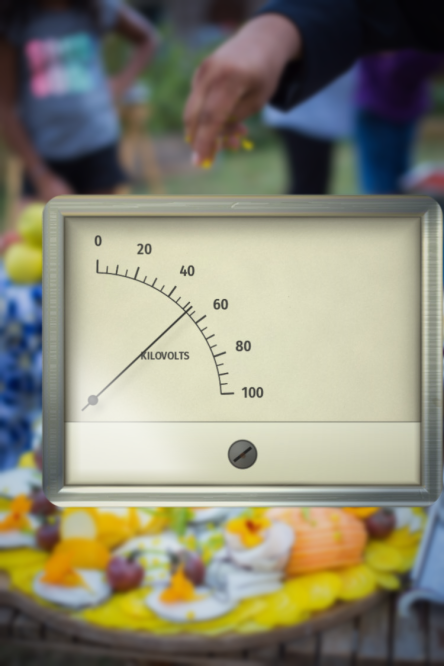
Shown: 52.5 (kV)
